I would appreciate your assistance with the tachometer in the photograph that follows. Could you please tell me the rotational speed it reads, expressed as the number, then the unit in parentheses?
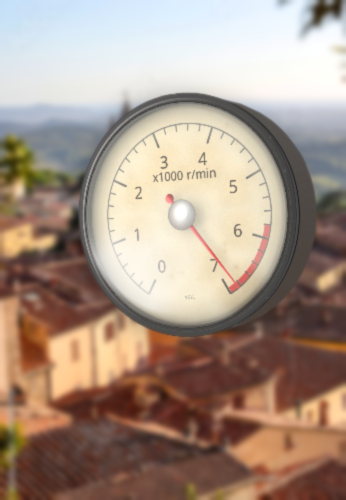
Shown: 6800 (rpm)
